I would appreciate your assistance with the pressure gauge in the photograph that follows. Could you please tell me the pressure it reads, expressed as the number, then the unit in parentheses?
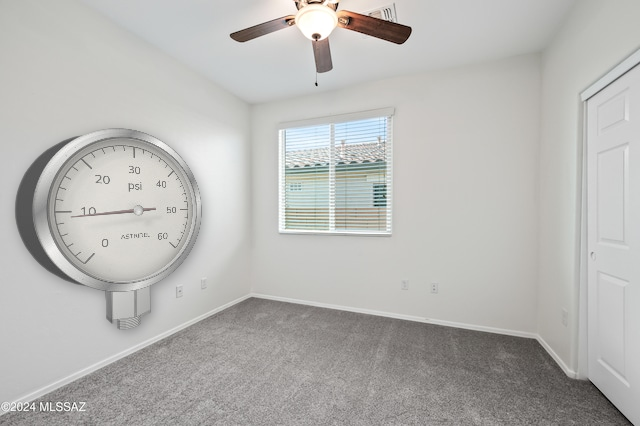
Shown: 9 (psi)
